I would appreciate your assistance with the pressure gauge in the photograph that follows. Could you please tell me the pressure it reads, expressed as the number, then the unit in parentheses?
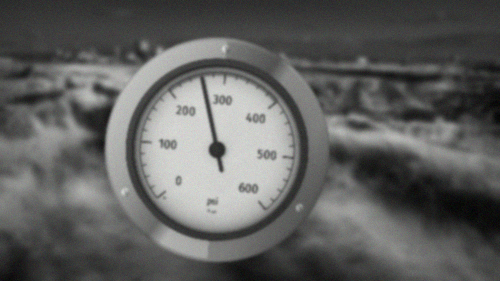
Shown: 260 (psi)
